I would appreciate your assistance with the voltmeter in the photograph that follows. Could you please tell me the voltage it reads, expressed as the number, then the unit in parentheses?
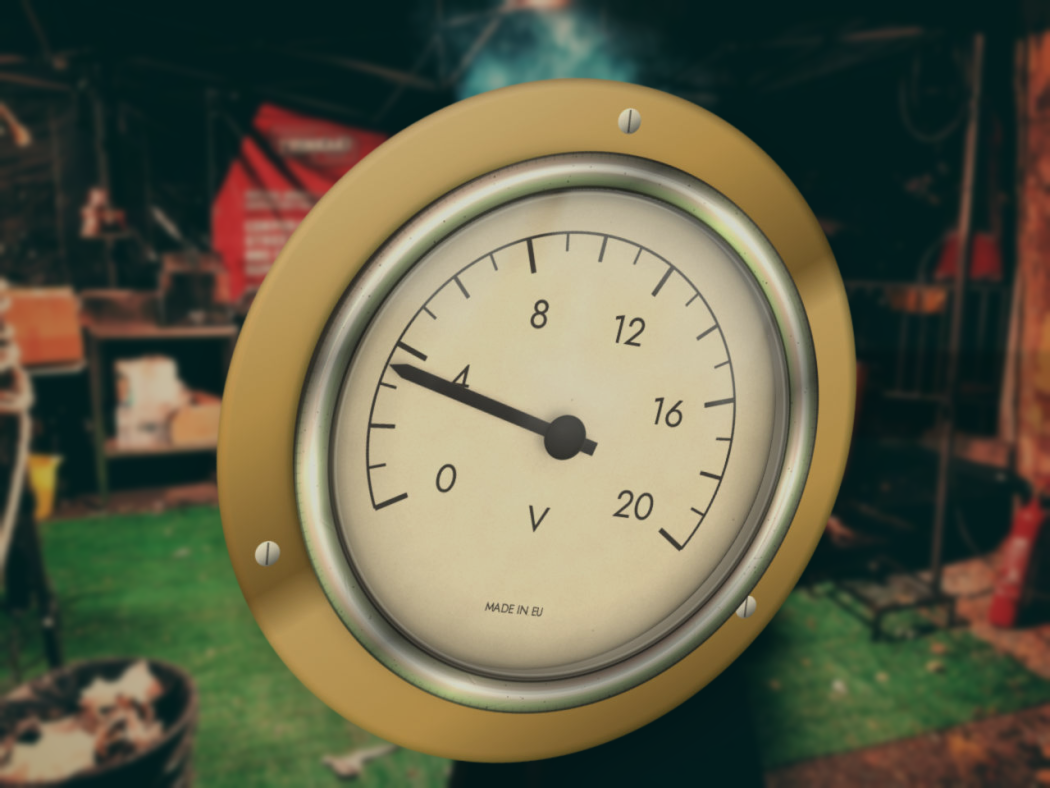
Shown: 3.5 (V)
